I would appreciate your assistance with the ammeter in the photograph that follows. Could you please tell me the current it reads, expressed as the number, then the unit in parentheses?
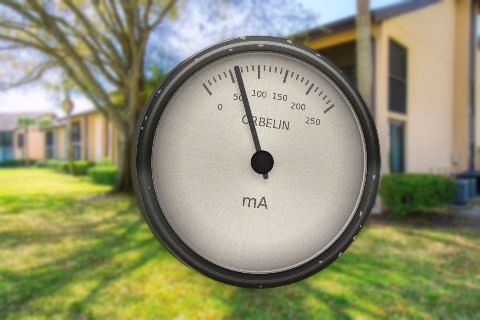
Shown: 60 (mA)
